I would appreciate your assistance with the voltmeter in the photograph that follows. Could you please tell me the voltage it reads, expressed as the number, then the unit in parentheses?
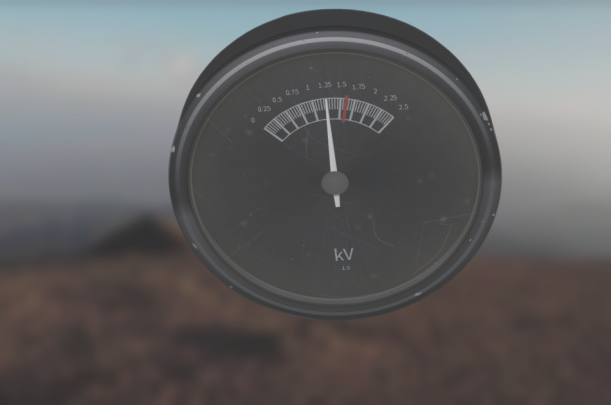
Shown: 1.25 (kV)
